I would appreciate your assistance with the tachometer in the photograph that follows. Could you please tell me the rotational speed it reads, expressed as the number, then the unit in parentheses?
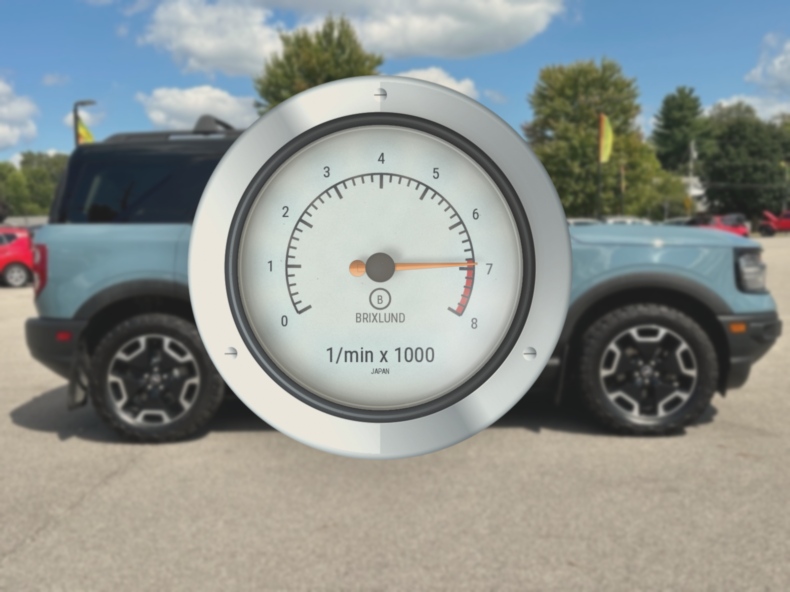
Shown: 6900 (rpm)
